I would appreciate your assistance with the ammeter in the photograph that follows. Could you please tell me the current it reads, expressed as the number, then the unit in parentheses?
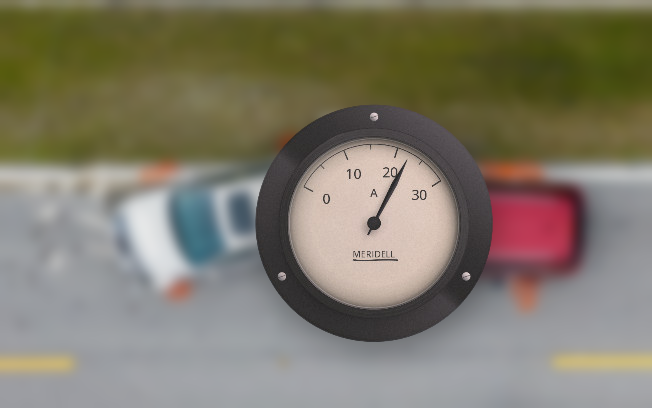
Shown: 22.5 (A)
